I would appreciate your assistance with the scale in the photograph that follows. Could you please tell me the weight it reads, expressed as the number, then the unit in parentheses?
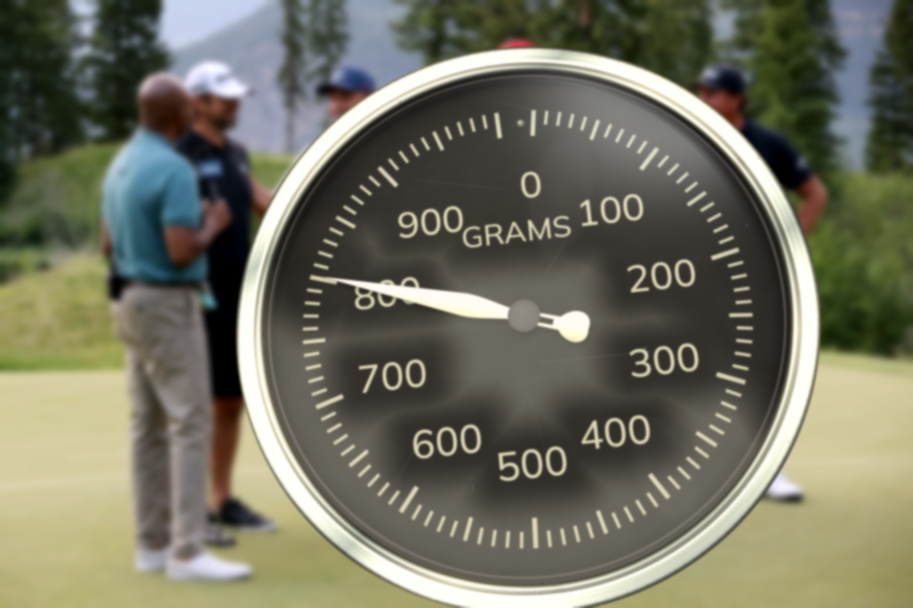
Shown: 800 (g)
